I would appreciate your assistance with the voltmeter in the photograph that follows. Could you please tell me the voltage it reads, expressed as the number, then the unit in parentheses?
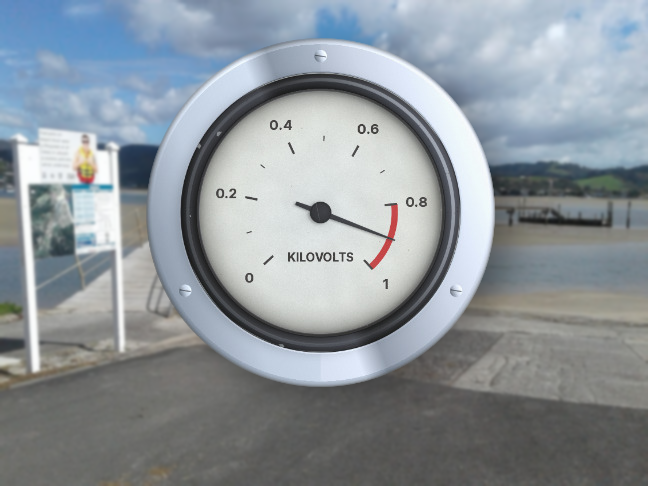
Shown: 0.9 (kV)
